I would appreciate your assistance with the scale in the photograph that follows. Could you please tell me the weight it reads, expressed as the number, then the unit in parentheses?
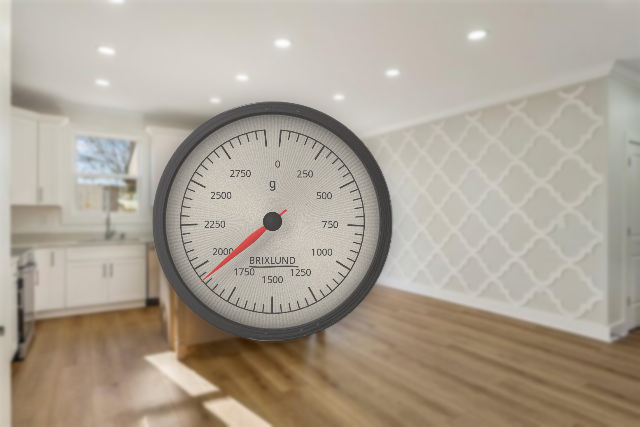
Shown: 1925 (g)
